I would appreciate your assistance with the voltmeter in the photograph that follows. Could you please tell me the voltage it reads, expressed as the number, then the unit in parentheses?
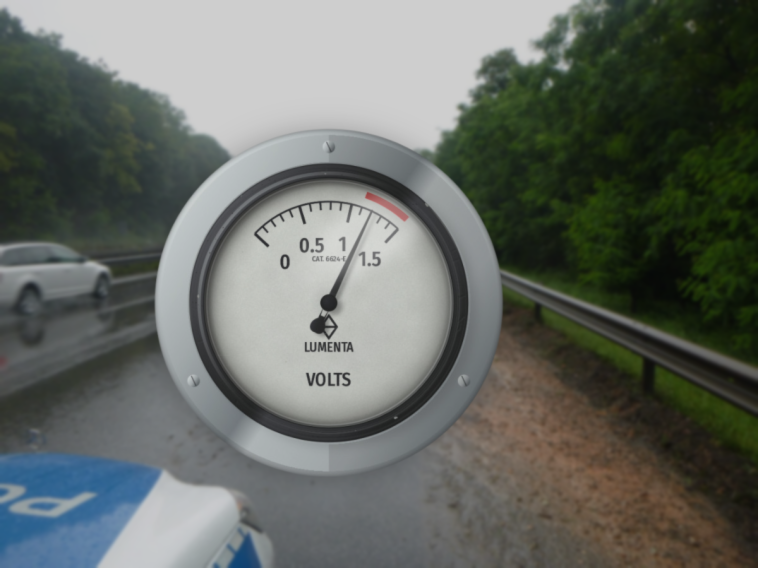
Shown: 1.2 (V)
